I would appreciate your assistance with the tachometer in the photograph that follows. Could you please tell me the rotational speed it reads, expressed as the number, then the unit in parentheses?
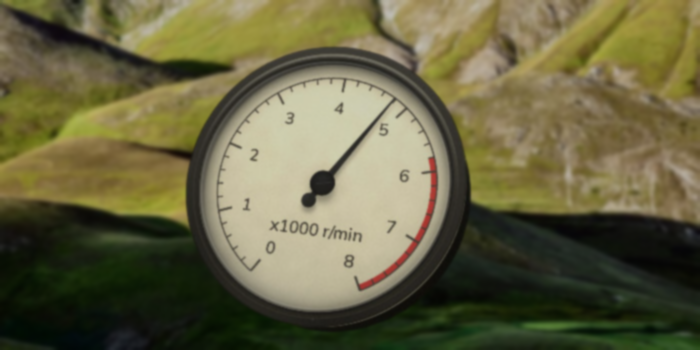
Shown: 4800 (rpm)
